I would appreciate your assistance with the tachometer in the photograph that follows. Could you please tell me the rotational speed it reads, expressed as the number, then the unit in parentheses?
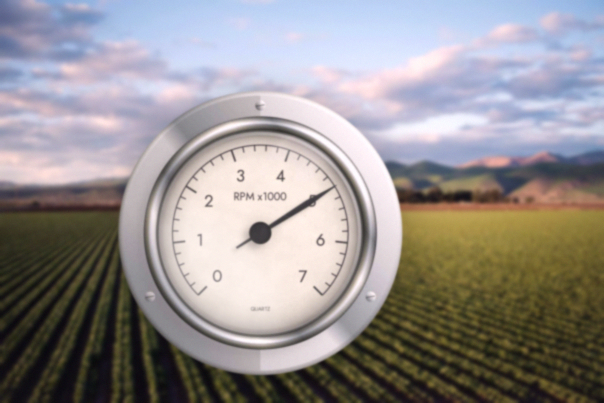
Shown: 5000 (rpm)
